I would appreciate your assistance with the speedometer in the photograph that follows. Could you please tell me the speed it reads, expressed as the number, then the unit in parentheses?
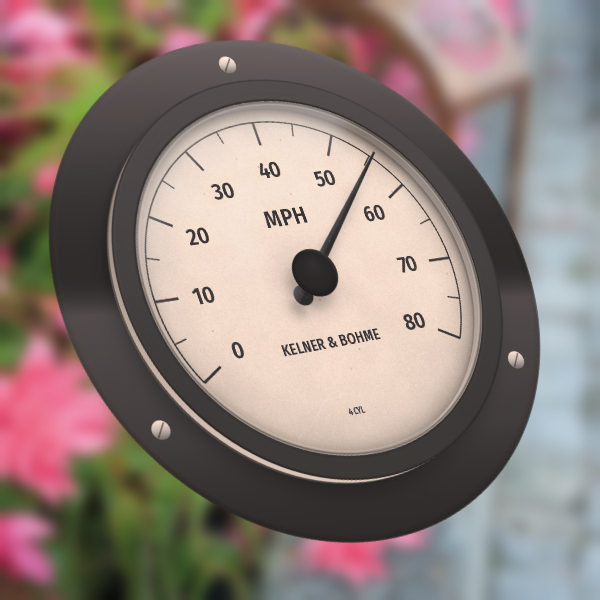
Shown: 55 (mph)
